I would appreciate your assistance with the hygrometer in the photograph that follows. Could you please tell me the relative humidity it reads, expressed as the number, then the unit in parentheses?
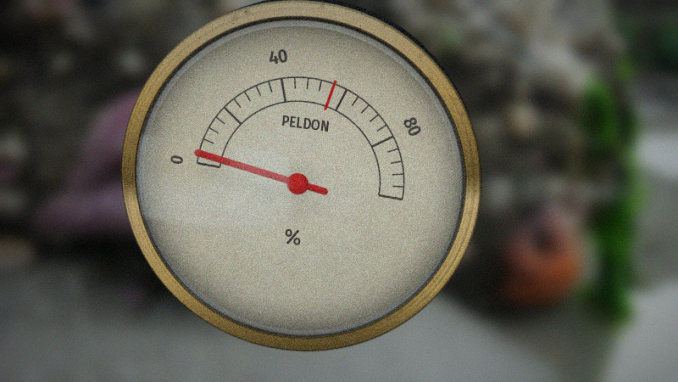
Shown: 4 (%)
